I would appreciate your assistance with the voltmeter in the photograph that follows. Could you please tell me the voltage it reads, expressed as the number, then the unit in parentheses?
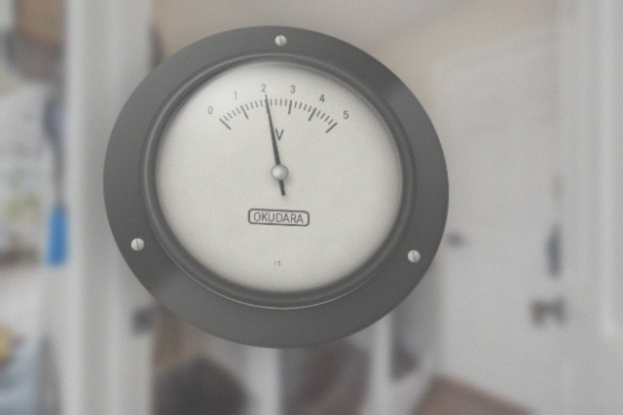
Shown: 2 (V)
